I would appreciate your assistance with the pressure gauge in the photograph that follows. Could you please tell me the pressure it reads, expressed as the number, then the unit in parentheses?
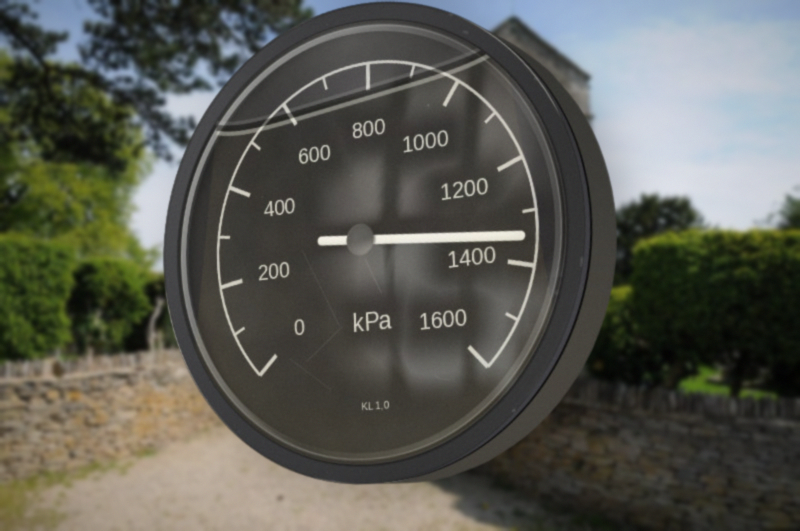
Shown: 1350 (kPa)
